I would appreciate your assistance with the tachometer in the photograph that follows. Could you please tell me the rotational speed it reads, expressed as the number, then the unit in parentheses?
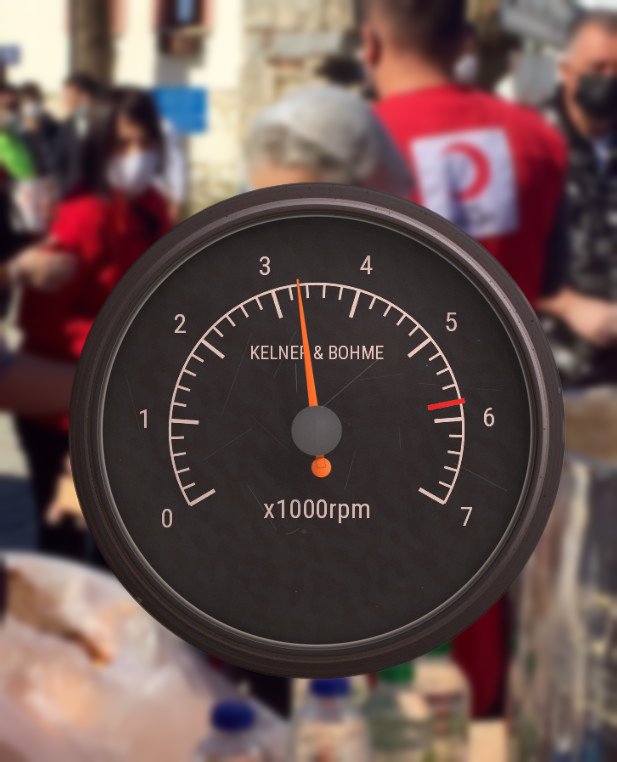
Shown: 3300 (rpm)
